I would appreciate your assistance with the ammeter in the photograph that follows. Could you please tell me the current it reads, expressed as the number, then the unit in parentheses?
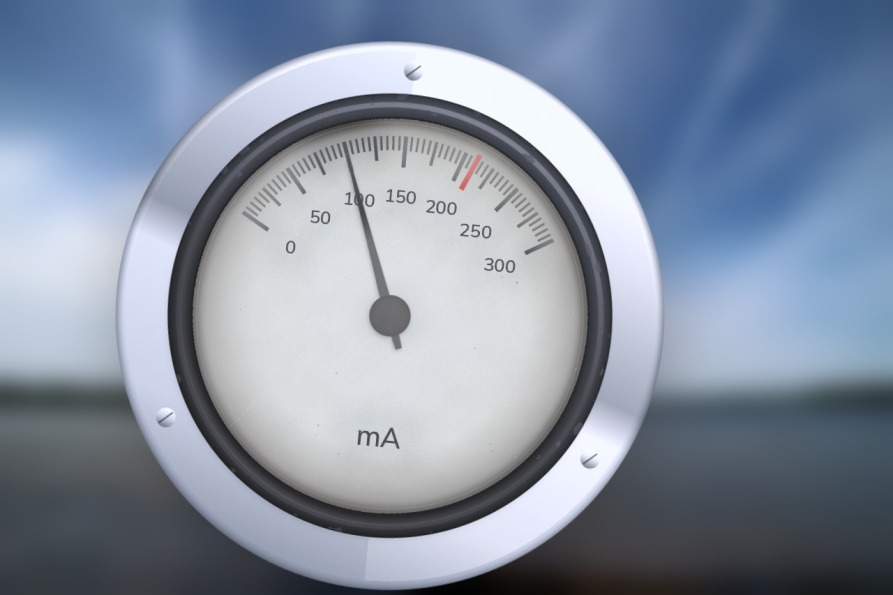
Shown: 100 (mA)
